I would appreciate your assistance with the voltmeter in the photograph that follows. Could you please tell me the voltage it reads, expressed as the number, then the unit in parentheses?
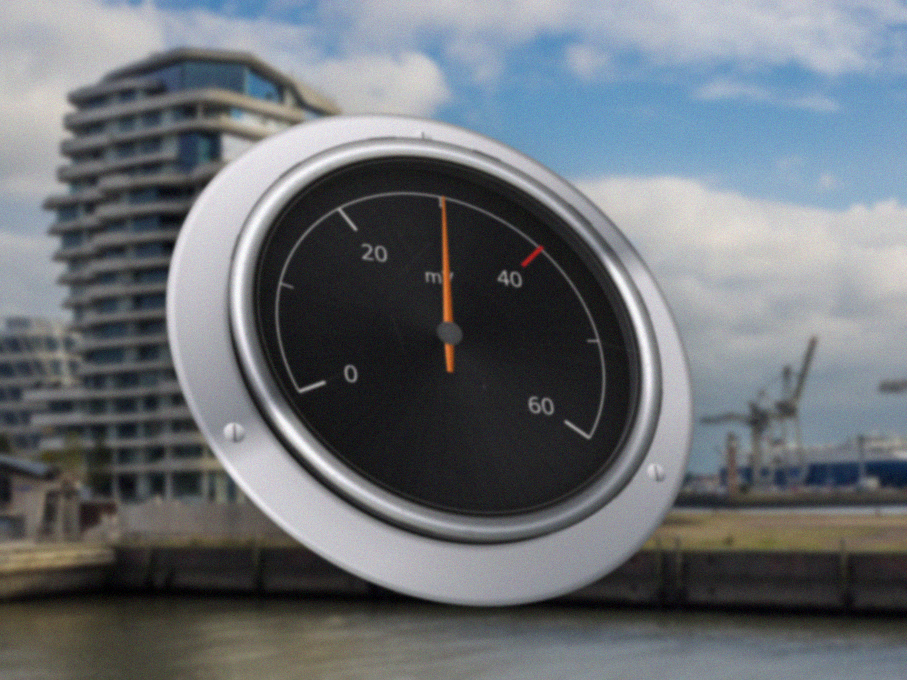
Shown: 30 (mV)
